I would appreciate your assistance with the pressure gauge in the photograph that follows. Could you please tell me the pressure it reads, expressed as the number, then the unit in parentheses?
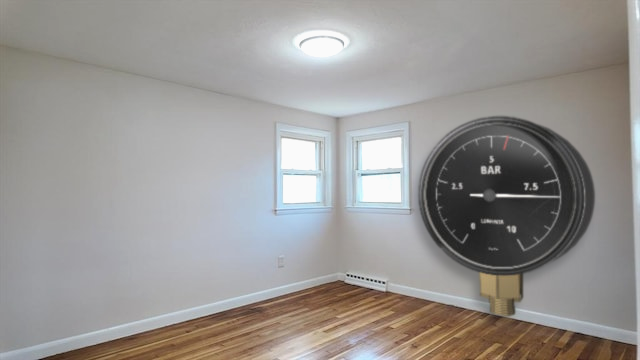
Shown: 8 (bar)
